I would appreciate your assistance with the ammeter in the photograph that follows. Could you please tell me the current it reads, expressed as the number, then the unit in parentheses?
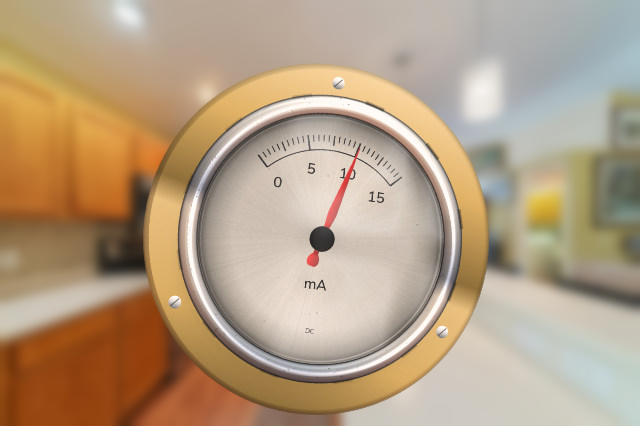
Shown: 10 (mA)
